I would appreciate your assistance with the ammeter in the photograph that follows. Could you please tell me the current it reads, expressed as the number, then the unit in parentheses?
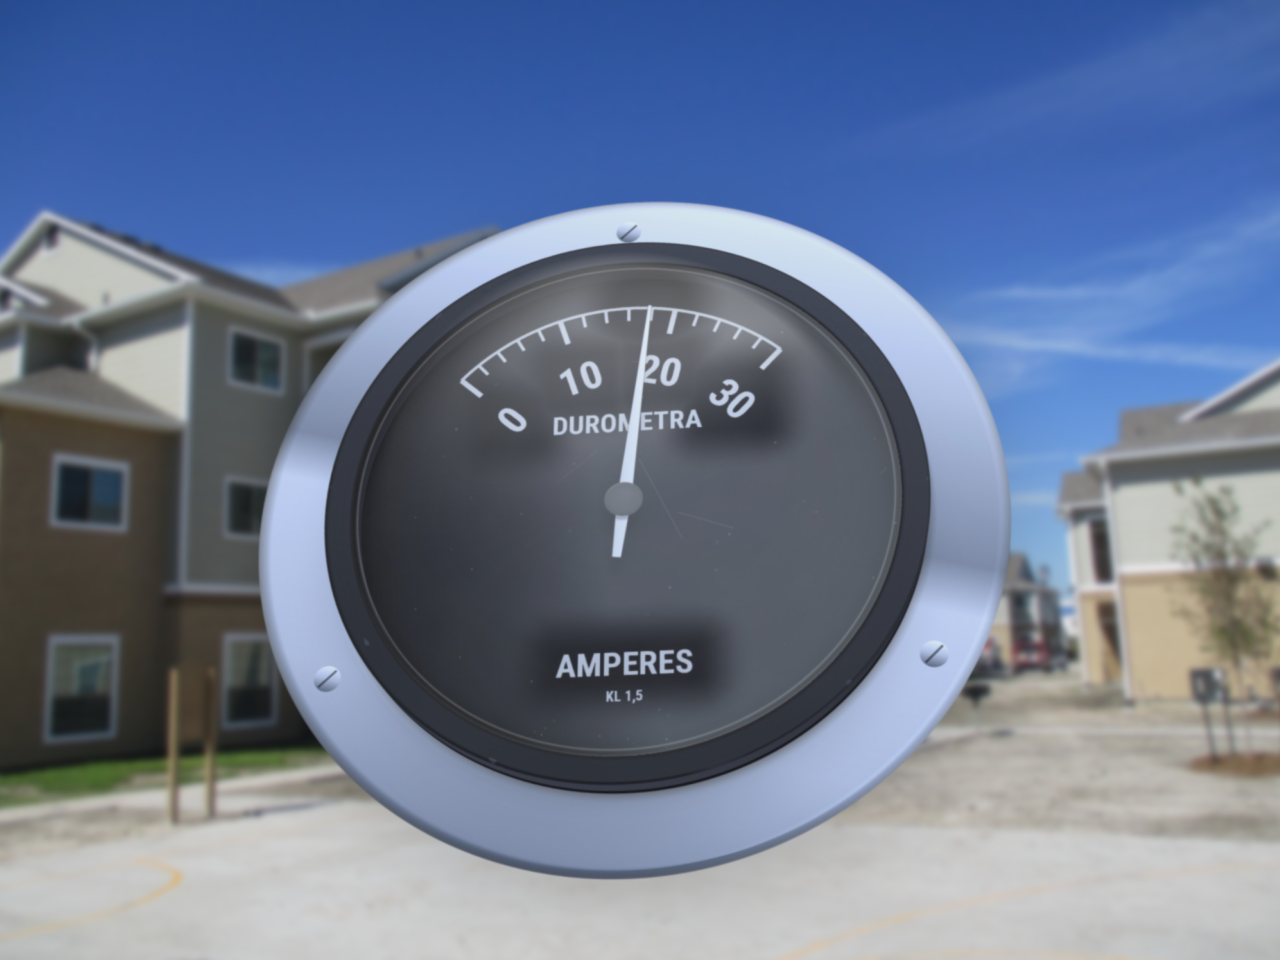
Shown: 18 (A)
